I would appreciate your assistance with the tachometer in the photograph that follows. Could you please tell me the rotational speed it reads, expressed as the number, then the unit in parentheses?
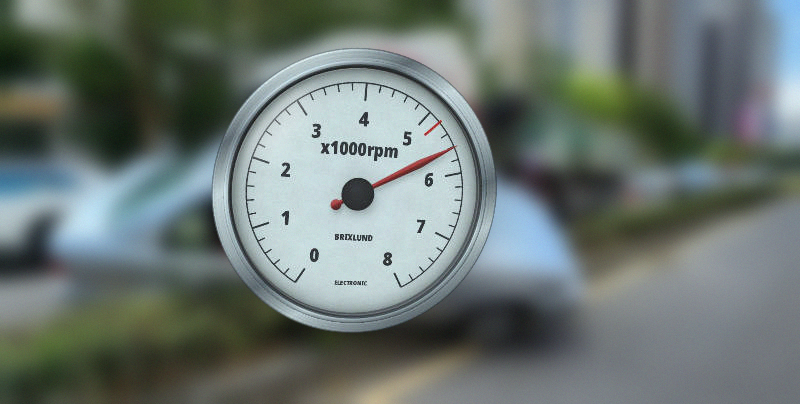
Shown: 5600 (rpm)
